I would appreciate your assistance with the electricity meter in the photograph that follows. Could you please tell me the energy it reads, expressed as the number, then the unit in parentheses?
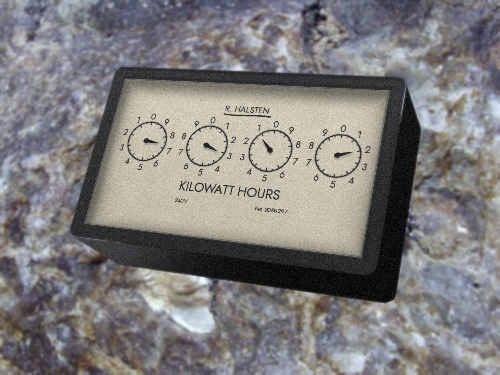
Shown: 7312 (kWh)
